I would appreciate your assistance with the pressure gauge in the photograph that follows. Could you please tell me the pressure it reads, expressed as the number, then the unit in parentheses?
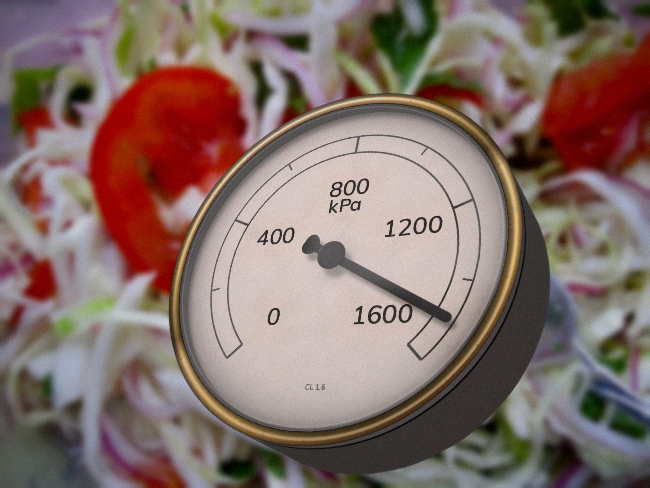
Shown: 1500 (kPa)
